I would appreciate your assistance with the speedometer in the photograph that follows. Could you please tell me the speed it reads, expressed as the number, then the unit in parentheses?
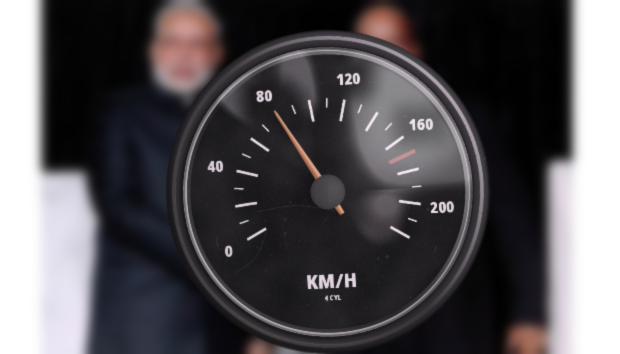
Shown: 80 (km/h)
